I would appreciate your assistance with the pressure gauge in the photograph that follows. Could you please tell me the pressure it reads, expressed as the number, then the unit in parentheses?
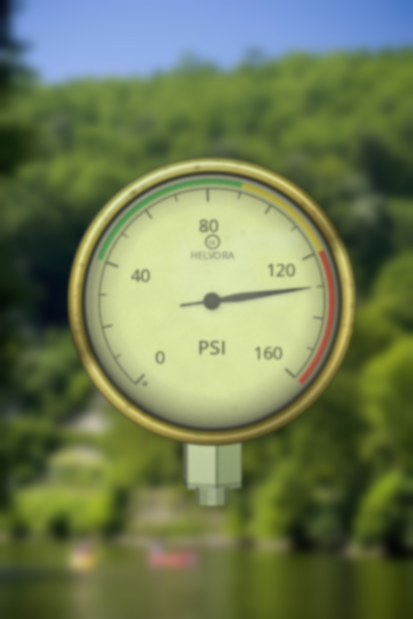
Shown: 130 (psi)
